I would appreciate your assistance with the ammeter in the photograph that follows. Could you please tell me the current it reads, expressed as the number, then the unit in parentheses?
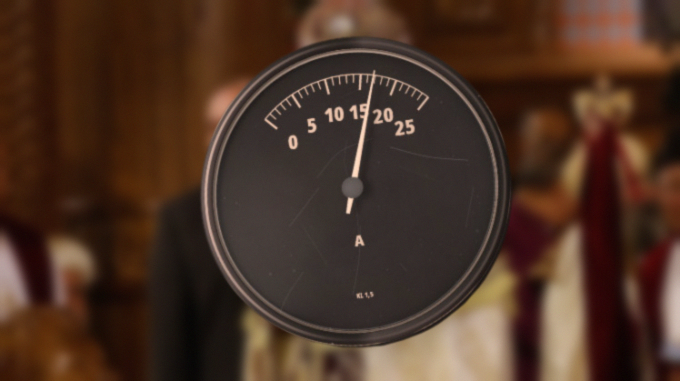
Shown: 17 (A)
